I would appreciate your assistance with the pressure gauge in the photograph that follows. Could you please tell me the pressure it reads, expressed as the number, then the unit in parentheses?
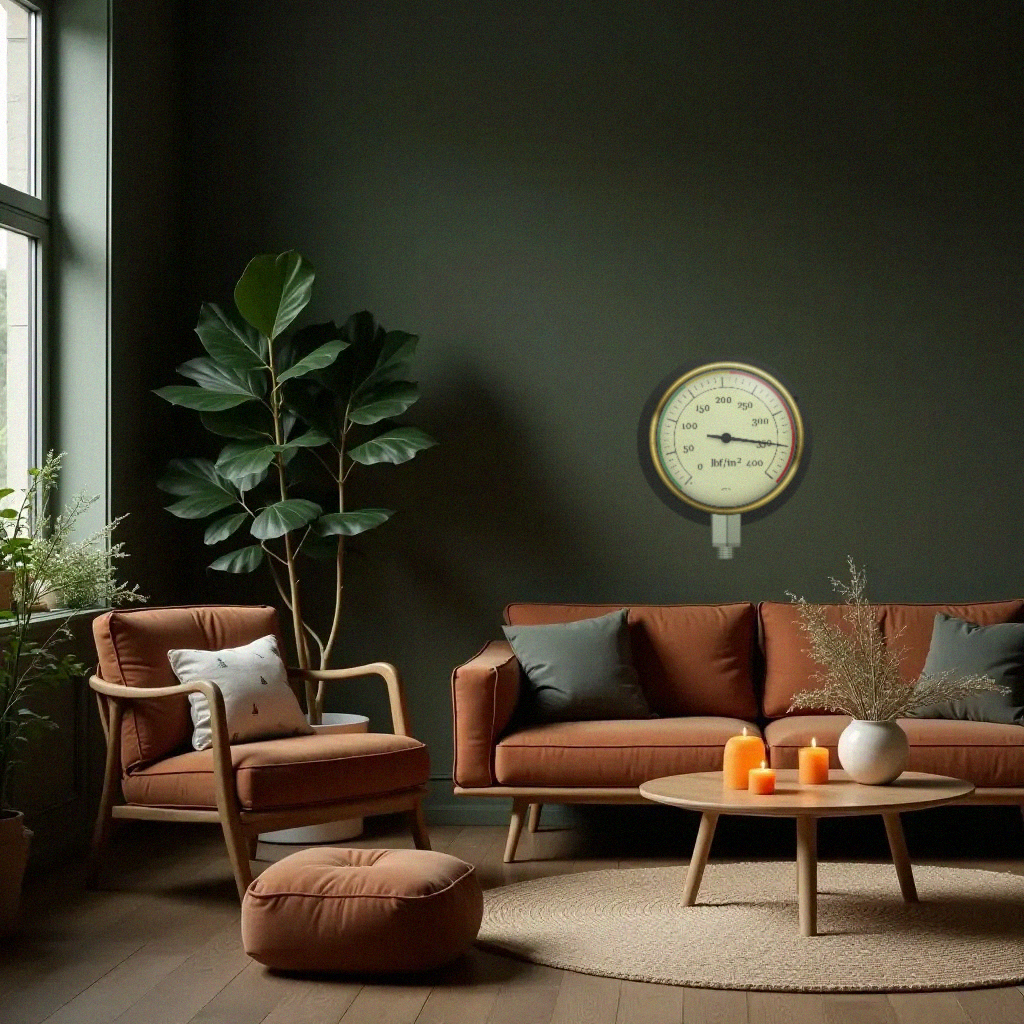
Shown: 350 (psi)
